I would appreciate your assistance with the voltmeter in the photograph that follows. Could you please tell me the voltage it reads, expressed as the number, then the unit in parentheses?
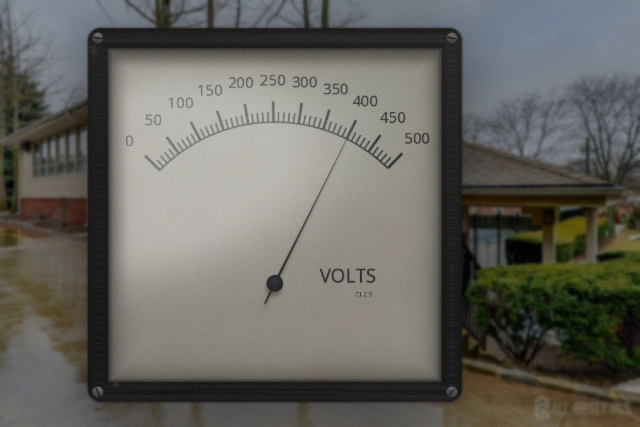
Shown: 400 (V)
